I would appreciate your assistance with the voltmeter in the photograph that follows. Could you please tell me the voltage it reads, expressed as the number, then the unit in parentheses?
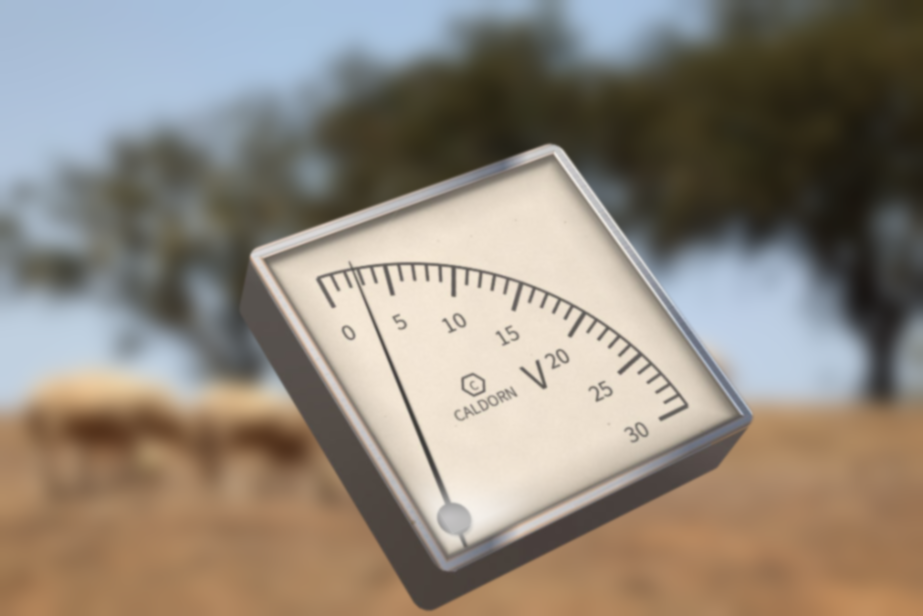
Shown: 2.5 (V)
